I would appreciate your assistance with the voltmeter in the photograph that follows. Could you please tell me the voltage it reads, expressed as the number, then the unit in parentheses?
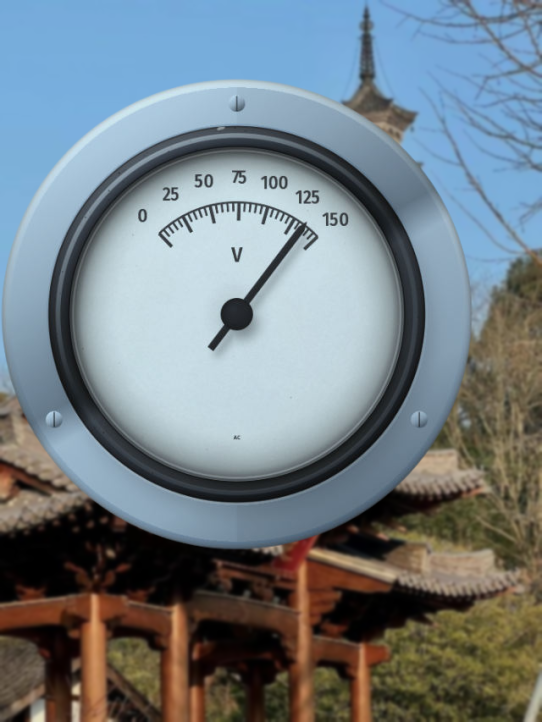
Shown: 135 (V)
